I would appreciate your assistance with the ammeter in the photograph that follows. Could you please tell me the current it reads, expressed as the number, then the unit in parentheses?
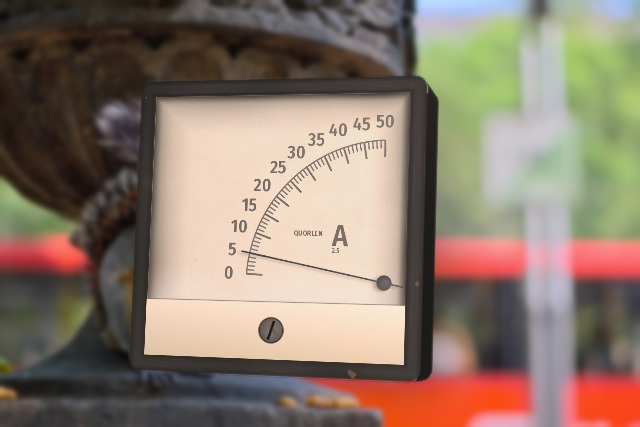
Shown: 5 (A)
